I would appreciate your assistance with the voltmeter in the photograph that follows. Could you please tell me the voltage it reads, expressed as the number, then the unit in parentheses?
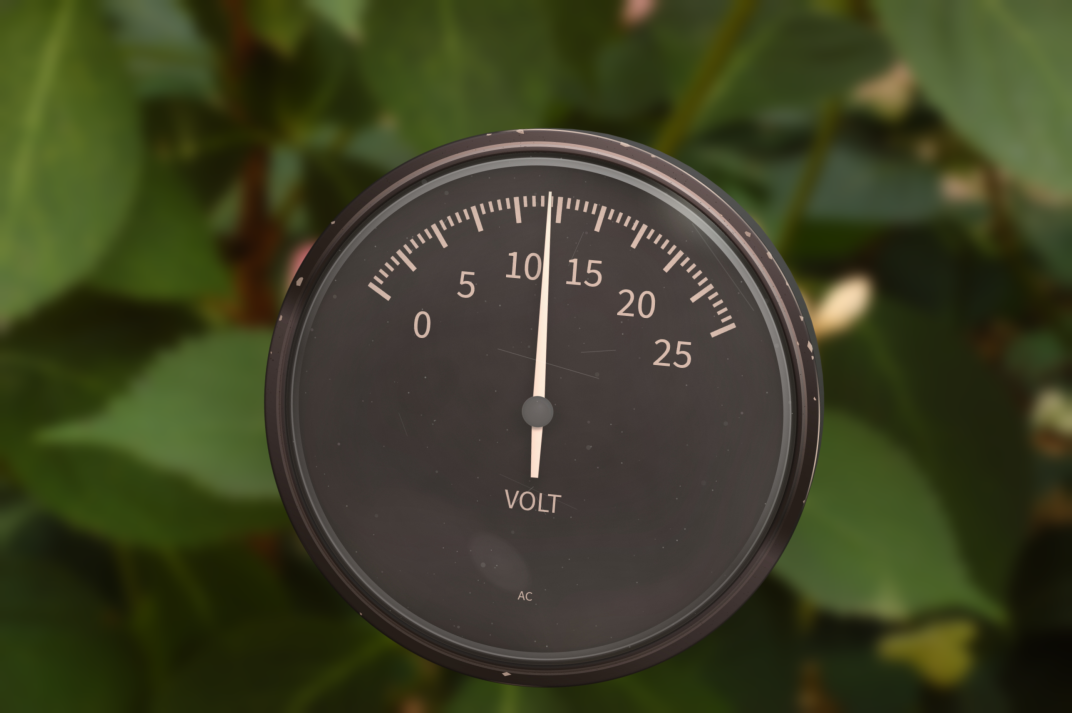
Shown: 12 (V)
